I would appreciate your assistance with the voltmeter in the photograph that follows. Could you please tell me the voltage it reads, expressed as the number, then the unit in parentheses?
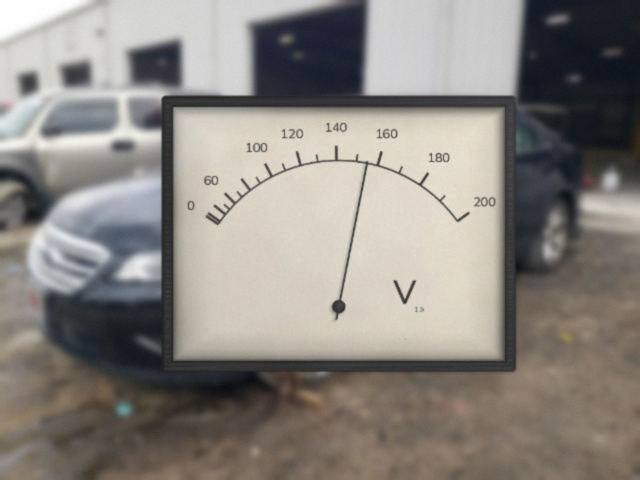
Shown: 155 (V)
